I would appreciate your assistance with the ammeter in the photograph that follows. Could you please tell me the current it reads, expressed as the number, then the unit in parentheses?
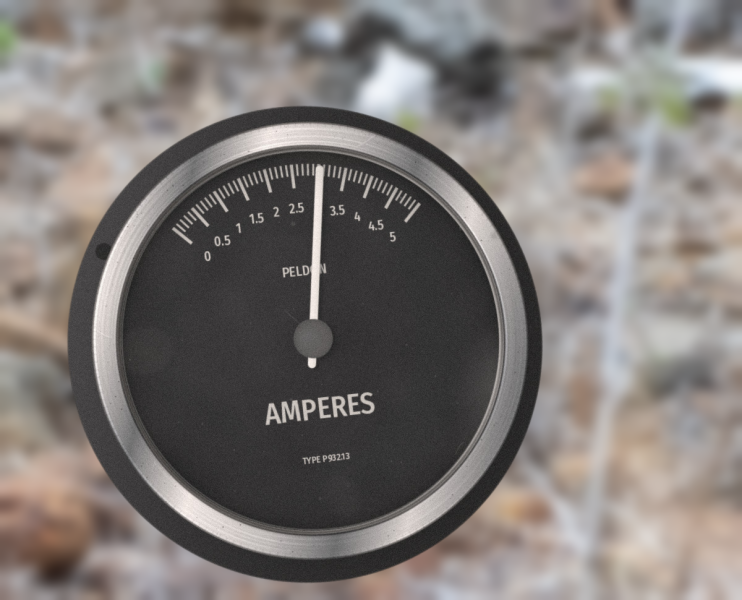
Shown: 3 (A)
